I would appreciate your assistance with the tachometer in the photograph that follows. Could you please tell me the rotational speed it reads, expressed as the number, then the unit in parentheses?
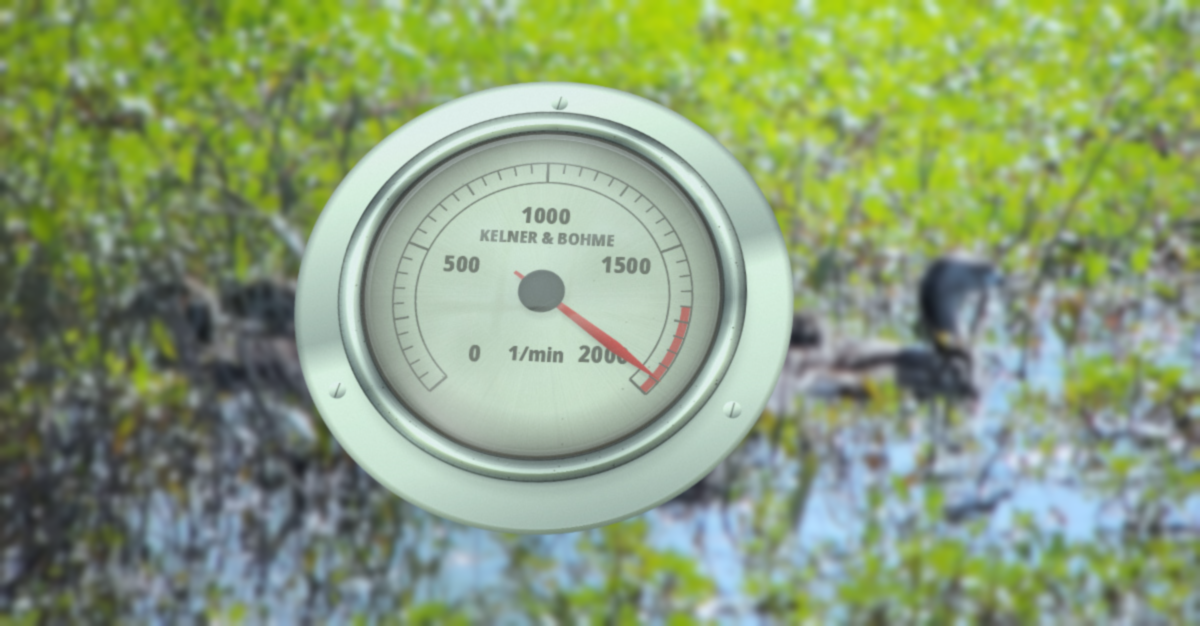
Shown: 1950 (rpm)
